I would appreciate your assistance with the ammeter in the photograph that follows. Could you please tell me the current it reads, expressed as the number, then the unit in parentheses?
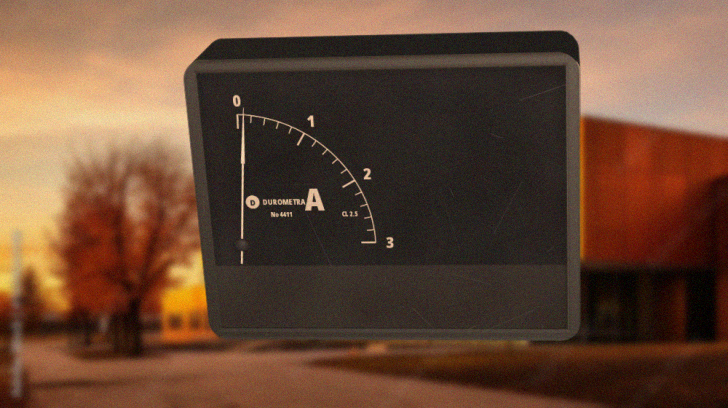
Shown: 0.1 (A)
